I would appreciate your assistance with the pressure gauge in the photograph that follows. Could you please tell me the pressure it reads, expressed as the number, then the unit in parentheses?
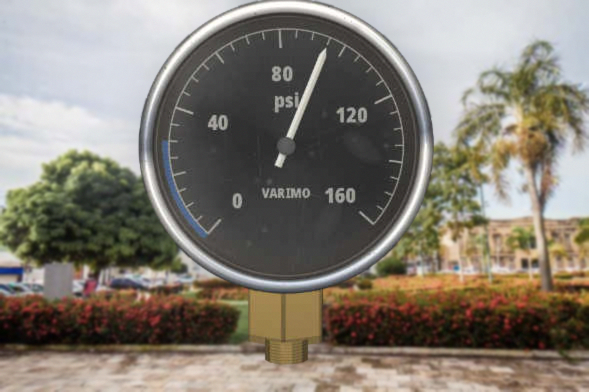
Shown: 95 (psi)
